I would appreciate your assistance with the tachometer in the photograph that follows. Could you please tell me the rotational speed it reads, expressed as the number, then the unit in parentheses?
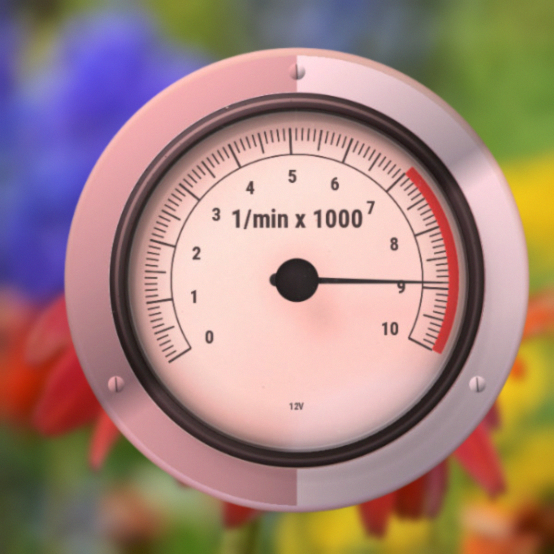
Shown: 8900 (rpm)
